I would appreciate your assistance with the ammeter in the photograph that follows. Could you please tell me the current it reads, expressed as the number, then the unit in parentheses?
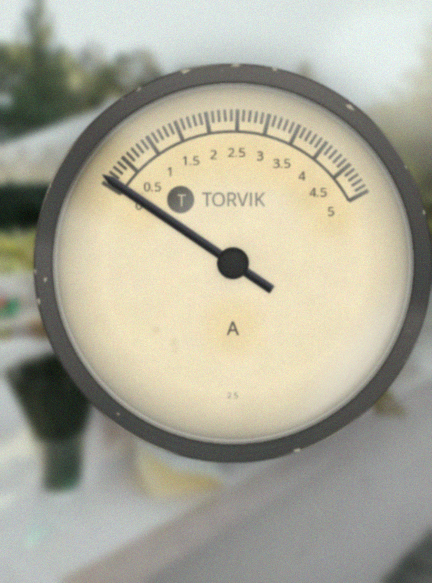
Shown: 0.1 (A)
